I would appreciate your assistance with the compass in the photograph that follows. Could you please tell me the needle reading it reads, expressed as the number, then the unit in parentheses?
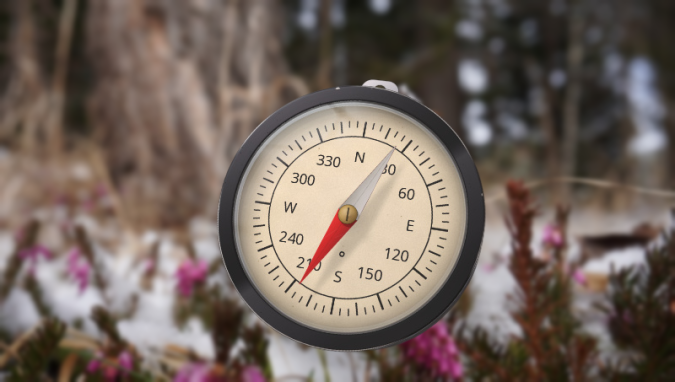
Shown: 205 (°)
